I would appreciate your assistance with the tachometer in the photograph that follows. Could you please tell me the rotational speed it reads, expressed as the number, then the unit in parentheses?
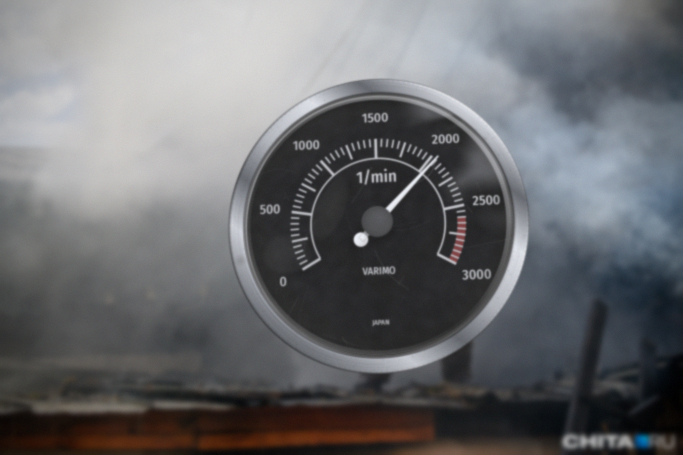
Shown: 2050 (rpm)
